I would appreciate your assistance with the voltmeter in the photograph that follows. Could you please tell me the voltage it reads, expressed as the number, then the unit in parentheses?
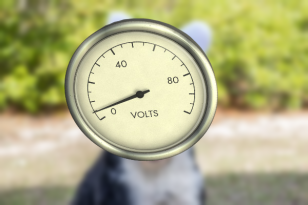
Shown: 5 (V)
